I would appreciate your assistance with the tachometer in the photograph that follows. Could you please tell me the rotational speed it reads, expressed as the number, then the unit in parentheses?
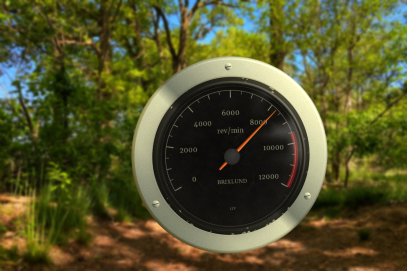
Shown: 8250 (rpm)
